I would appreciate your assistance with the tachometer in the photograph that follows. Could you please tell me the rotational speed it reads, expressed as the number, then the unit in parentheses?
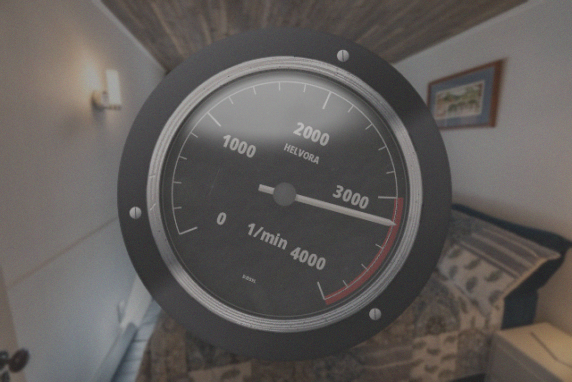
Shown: 3200 (rpm)
